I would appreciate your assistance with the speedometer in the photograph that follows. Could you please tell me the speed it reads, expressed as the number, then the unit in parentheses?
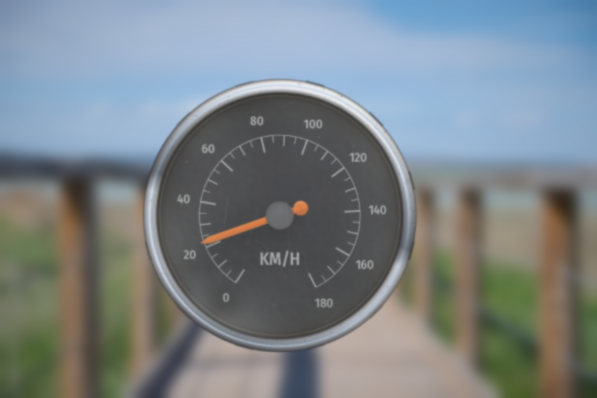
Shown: 22.5 (km/h)
